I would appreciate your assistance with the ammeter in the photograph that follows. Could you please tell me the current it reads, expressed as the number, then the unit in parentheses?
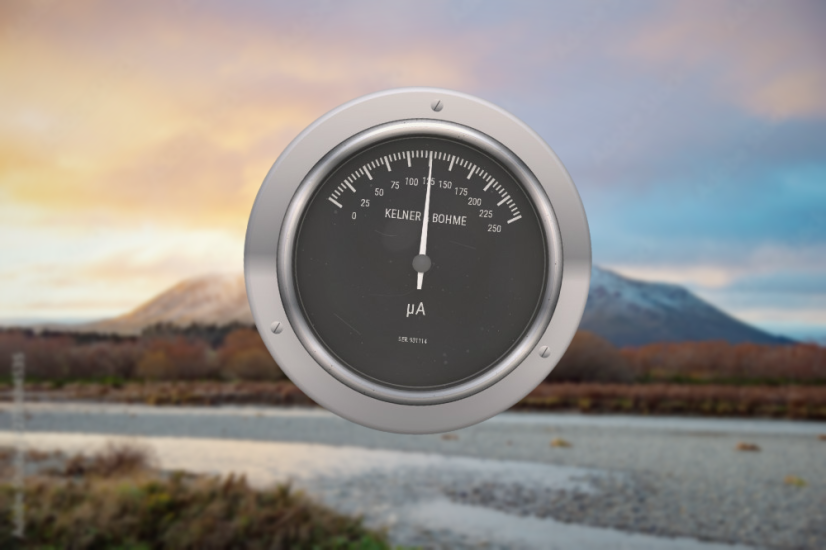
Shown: 125 (µA)
